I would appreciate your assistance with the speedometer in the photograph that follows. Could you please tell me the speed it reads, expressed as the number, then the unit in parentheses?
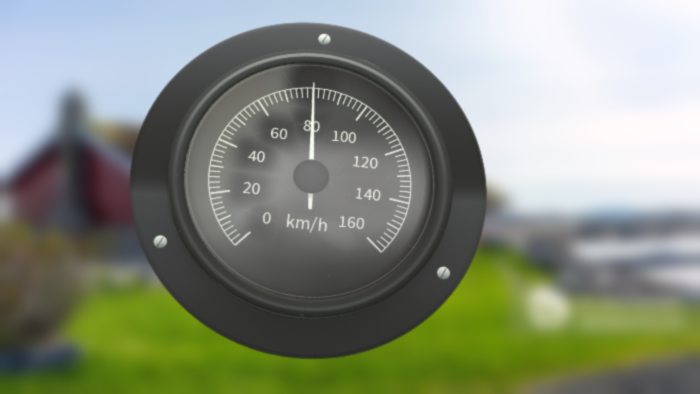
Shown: 80 (km/h)
